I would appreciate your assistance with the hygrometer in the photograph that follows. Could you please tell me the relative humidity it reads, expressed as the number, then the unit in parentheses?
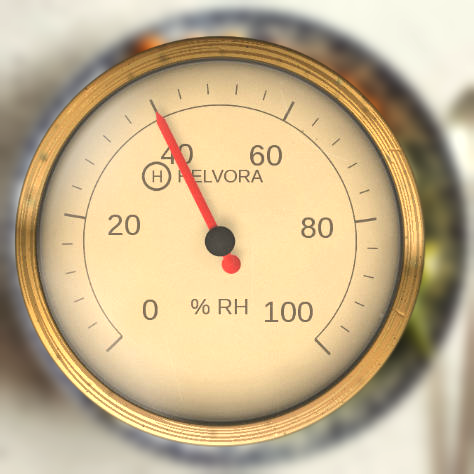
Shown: 40 (%)
